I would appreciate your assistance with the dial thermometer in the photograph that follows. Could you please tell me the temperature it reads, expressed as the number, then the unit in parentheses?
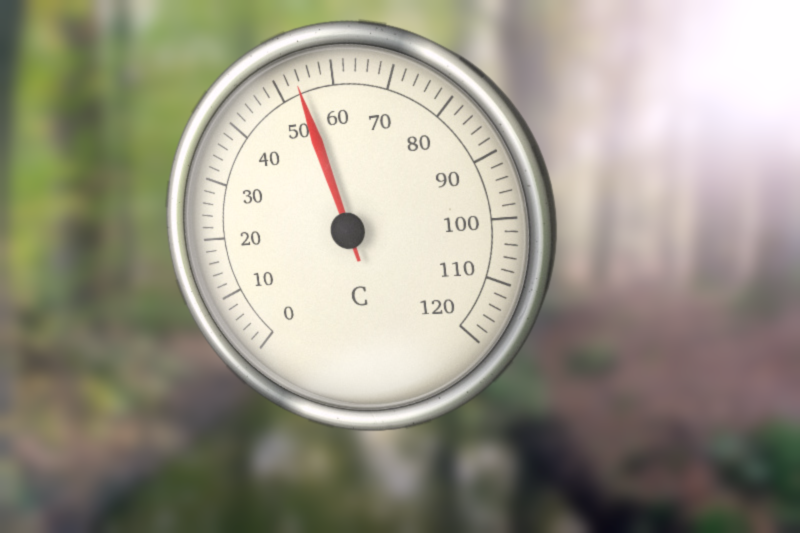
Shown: 54 (°C)
